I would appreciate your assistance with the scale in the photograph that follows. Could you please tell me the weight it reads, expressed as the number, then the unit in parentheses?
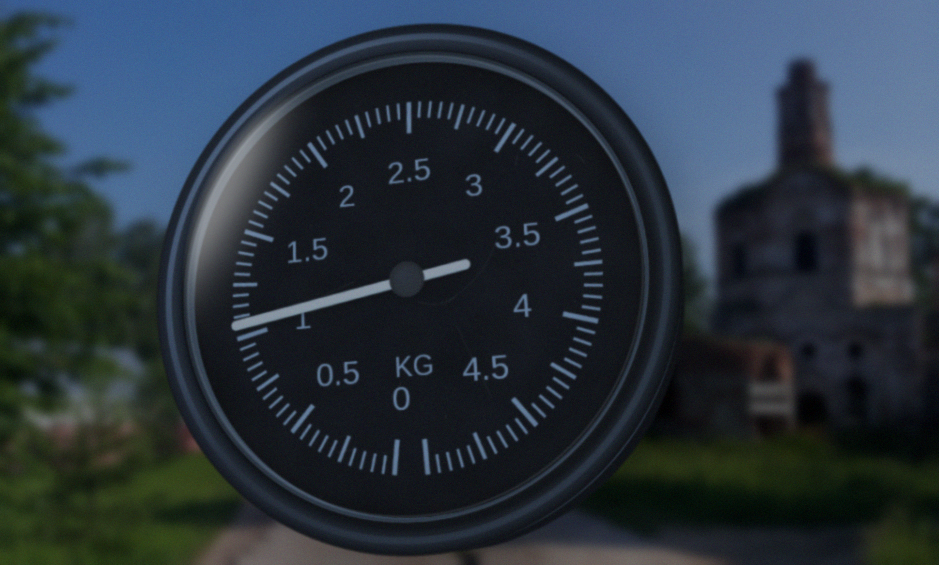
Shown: 1.05 (kg)
